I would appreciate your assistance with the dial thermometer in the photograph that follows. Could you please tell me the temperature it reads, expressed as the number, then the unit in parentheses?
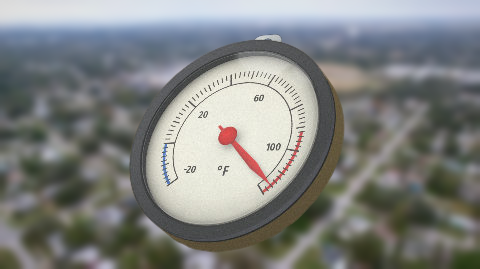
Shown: 116 (°F)
